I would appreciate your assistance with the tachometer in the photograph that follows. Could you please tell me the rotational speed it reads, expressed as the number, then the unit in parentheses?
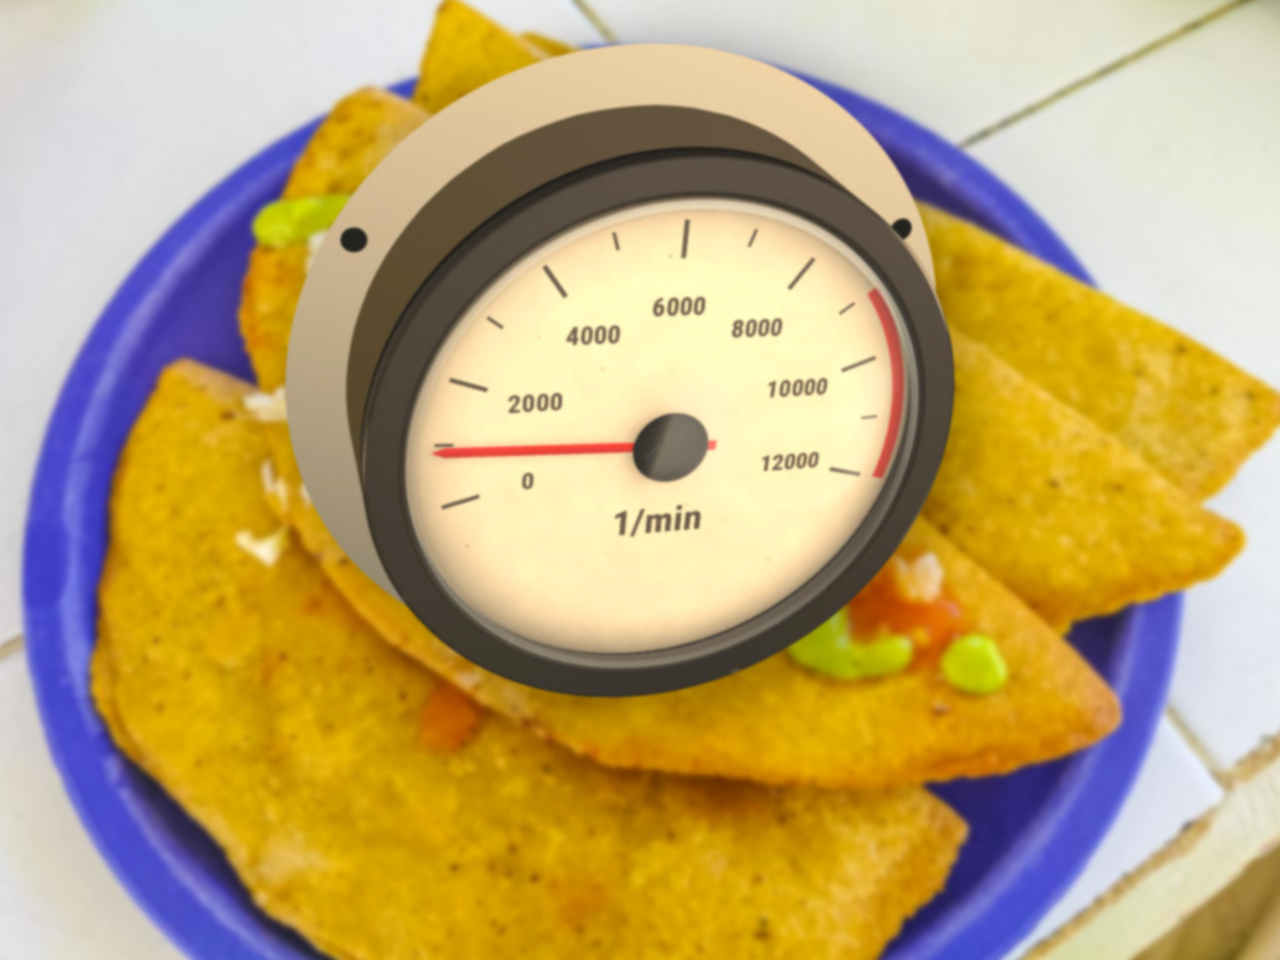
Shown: 1000 (rpm)
